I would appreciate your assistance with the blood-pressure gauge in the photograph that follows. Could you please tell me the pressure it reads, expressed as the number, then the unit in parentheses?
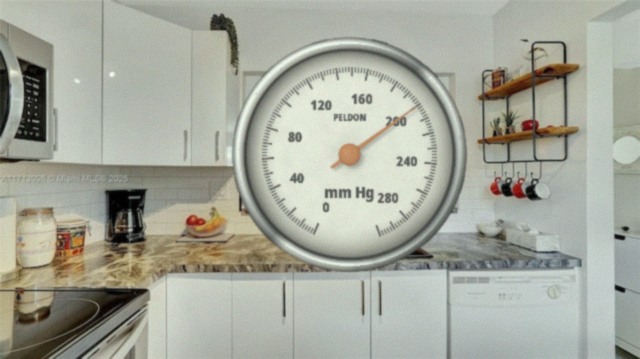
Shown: 200 (mmHg)
